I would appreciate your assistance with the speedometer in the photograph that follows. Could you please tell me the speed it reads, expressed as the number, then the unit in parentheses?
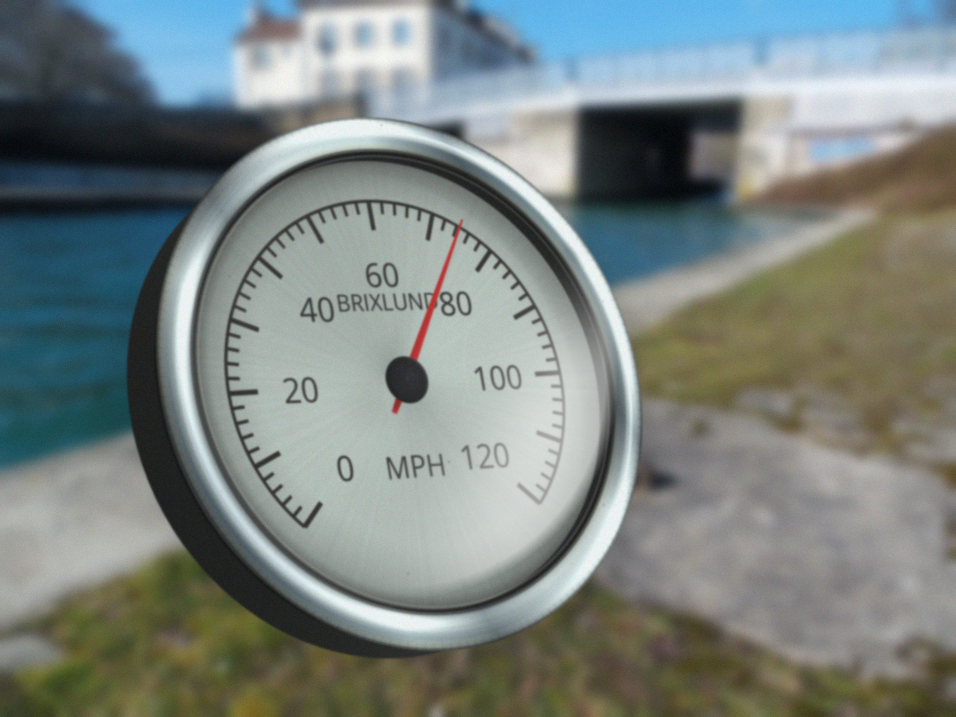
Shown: 74 (mph)
